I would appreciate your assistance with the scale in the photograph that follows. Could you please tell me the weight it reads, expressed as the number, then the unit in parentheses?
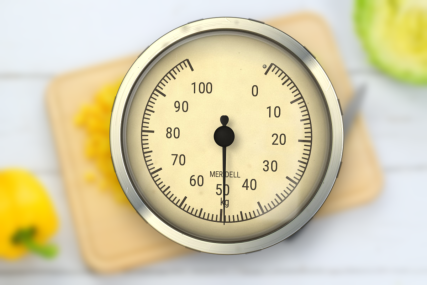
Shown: 49 (kg)
